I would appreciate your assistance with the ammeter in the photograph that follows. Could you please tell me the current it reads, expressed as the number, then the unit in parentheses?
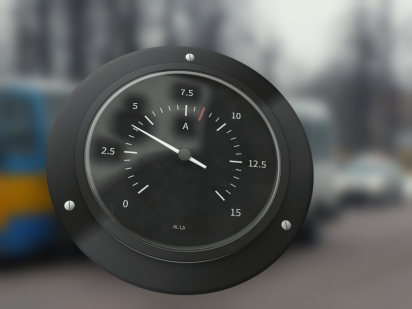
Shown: 4 (A)
